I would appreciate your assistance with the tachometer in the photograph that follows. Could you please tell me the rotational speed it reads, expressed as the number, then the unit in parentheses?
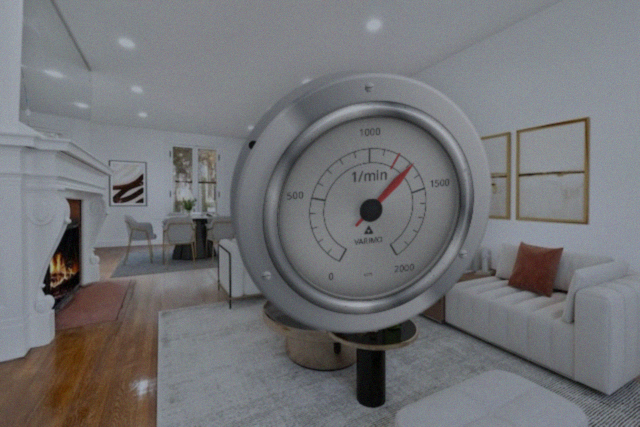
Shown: 1300 (rpm)
